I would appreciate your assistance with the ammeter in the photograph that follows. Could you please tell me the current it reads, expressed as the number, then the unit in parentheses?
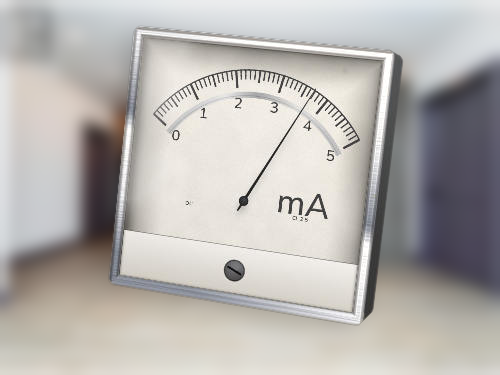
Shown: 3.7 (mA)
